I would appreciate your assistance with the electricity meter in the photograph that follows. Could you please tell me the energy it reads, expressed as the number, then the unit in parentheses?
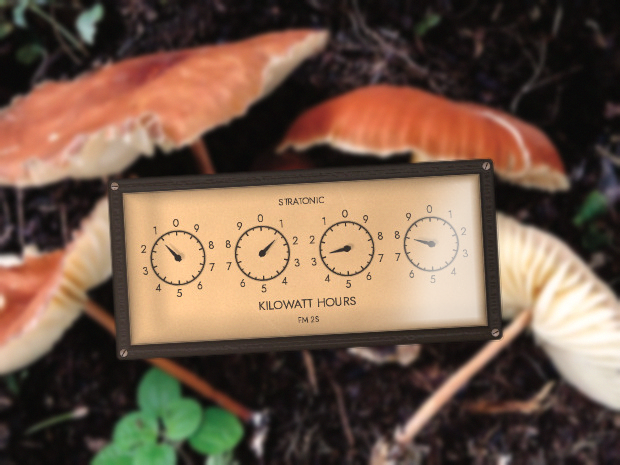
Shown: 1128 (kWh)
